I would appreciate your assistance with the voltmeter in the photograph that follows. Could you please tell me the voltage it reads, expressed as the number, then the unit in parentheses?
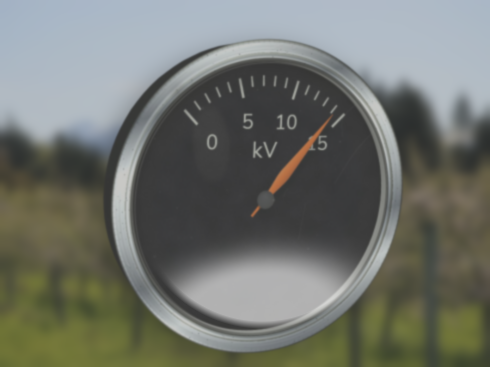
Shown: 14 (kV)
